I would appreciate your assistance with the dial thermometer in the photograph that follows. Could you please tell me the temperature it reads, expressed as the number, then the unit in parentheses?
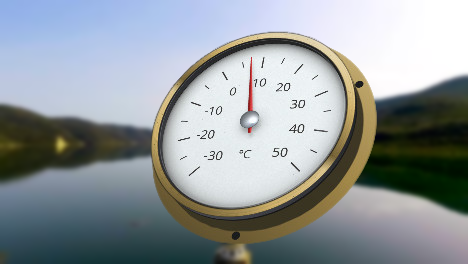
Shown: 7.5 (°C)
